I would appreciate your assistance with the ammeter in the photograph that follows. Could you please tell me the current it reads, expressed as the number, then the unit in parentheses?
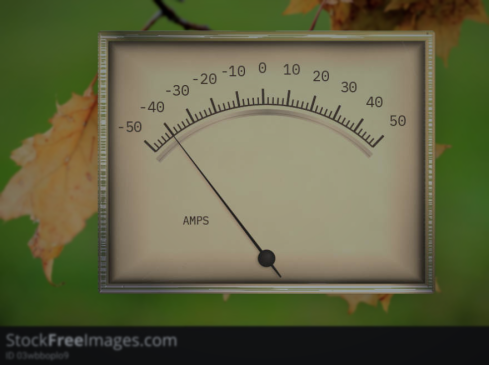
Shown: -40 (A)
